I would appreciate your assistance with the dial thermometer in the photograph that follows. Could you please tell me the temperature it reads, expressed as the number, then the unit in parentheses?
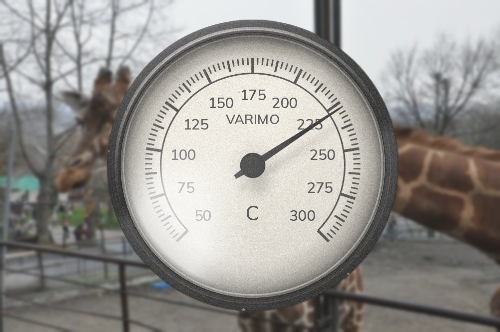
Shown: 227.5 (°C)
